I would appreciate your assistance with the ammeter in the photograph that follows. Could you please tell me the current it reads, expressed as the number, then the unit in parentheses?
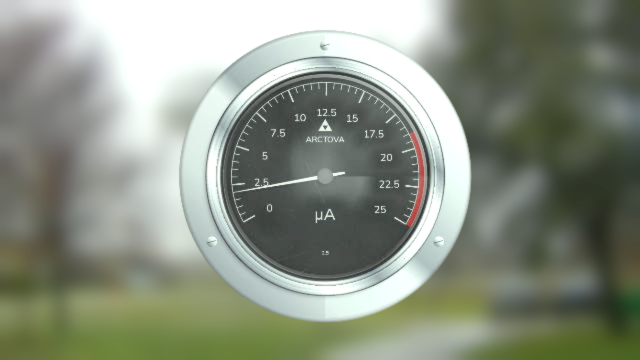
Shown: 2 (µA)
